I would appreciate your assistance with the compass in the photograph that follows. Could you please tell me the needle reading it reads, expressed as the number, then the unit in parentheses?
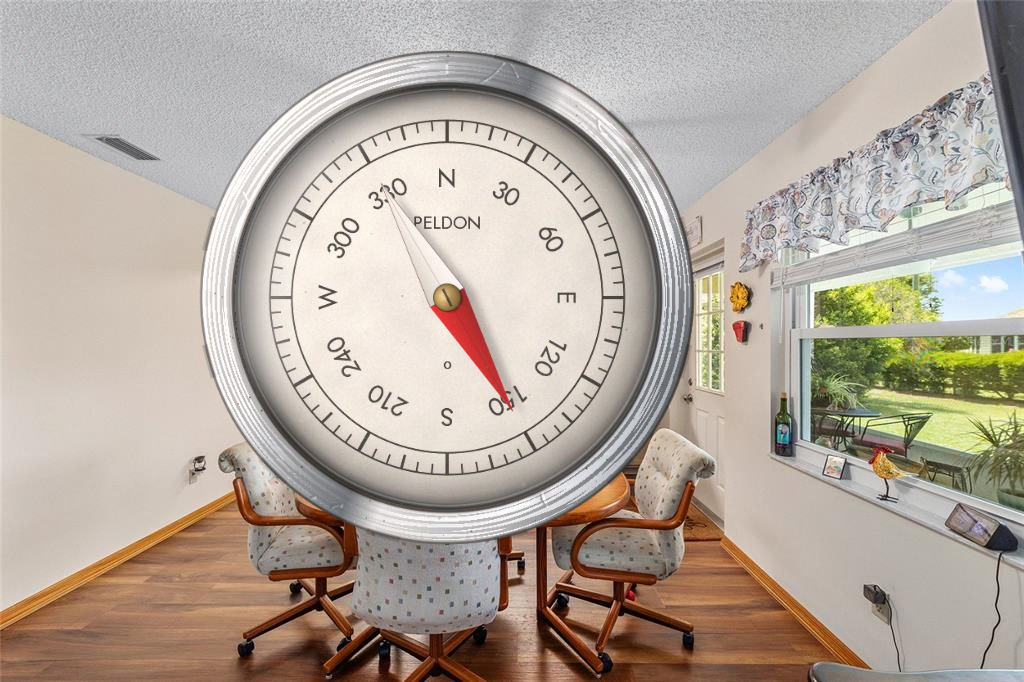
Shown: 150 (°)
